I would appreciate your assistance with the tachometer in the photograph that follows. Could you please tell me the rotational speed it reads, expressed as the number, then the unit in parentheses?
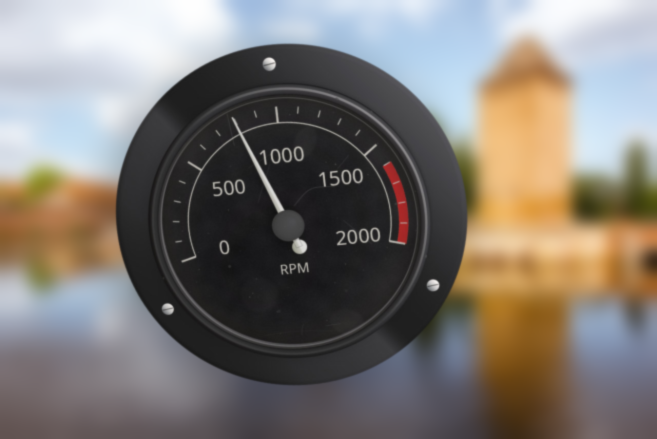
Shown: 800 (rpm)
